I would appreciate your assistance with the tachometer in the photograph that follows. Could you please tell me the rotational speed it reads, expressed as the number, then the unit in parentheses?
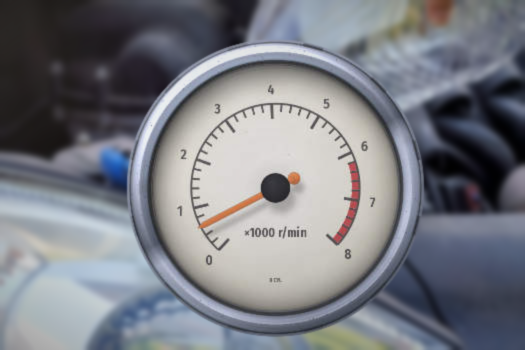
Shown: 600 (rpm)
